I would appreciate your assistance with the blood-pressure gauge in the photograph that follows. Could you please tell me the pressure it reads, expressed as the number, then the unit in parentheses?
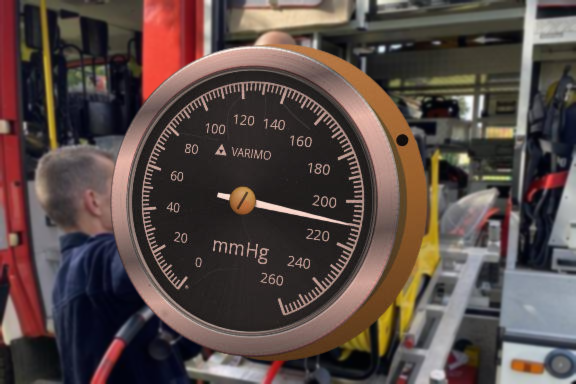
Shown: 210 (mmHg)
